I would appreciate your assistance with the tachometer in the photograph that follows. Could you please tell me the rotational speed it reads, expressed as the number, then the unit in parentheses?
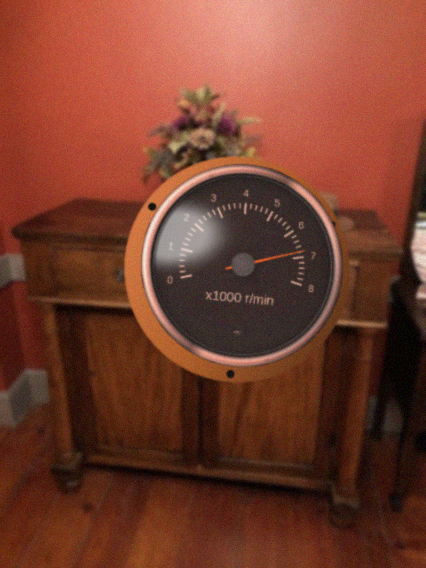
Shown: 6800 (rpm)
